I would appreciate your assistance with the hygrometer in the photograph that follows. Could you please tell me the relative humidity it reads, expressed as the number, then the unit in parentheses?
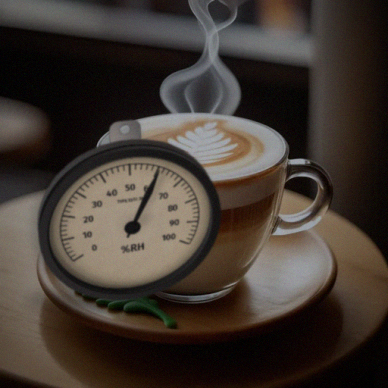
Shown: 60 (%)
